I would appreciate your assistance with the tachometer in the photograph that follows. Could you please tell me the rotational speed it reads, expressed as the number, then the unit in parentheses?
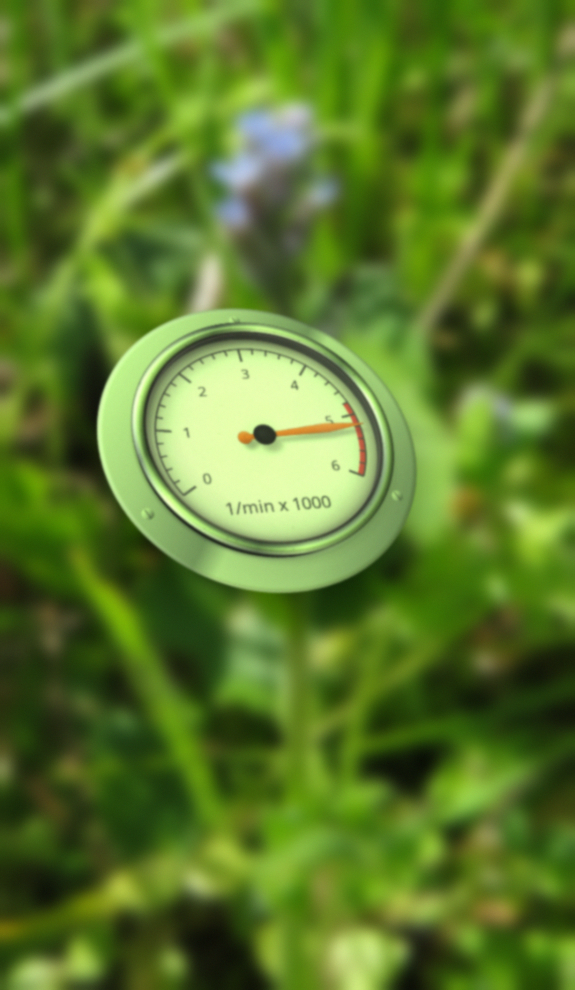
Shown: 5200 (rpm)
